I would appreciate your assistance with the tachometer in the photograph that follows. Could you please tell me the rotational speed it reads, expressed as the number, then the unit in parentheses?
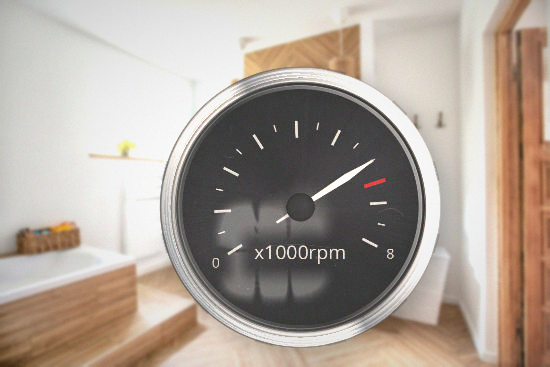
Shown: 6000 (rpm)
